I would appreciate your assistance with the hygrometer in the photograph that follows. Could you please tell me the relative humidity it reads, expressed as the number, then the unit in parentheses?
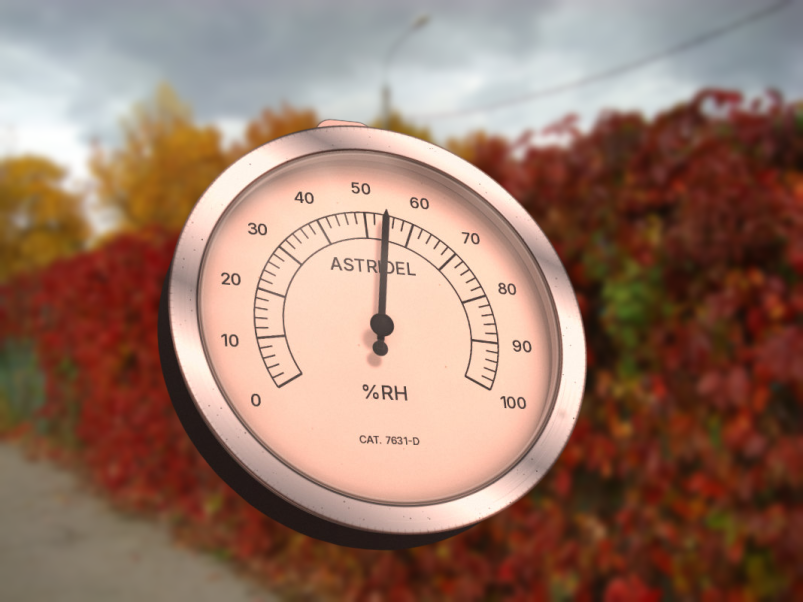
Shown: 54 (%)
